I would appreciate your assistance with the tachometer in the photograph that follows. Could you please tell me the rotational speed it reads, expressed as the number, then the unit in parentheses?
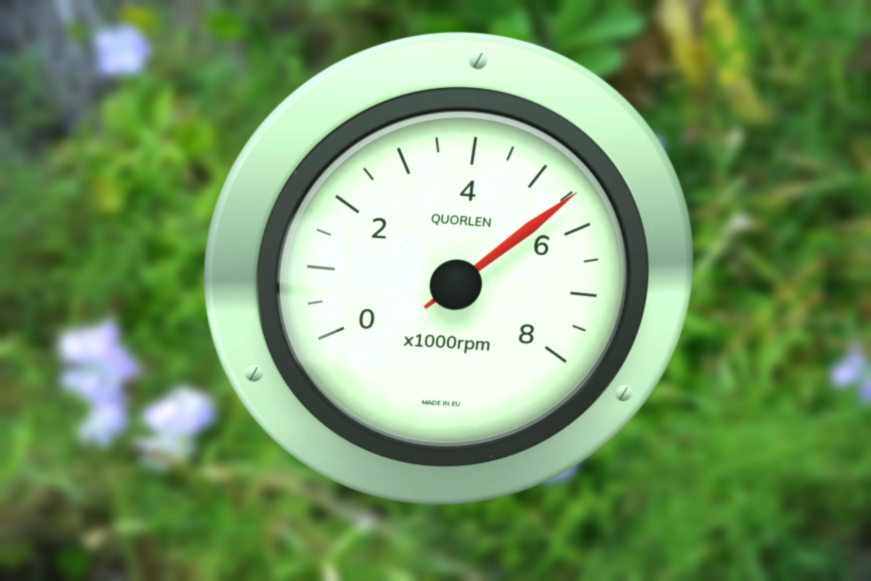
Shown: 5500 (rpm)
